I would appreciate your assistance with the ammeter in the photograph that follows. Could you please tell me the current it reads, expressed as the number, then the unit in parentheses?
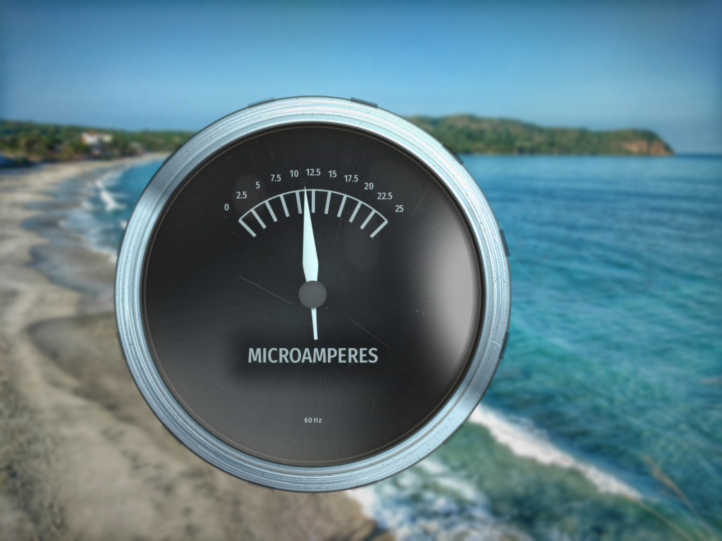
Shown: 11.25 (µA)
